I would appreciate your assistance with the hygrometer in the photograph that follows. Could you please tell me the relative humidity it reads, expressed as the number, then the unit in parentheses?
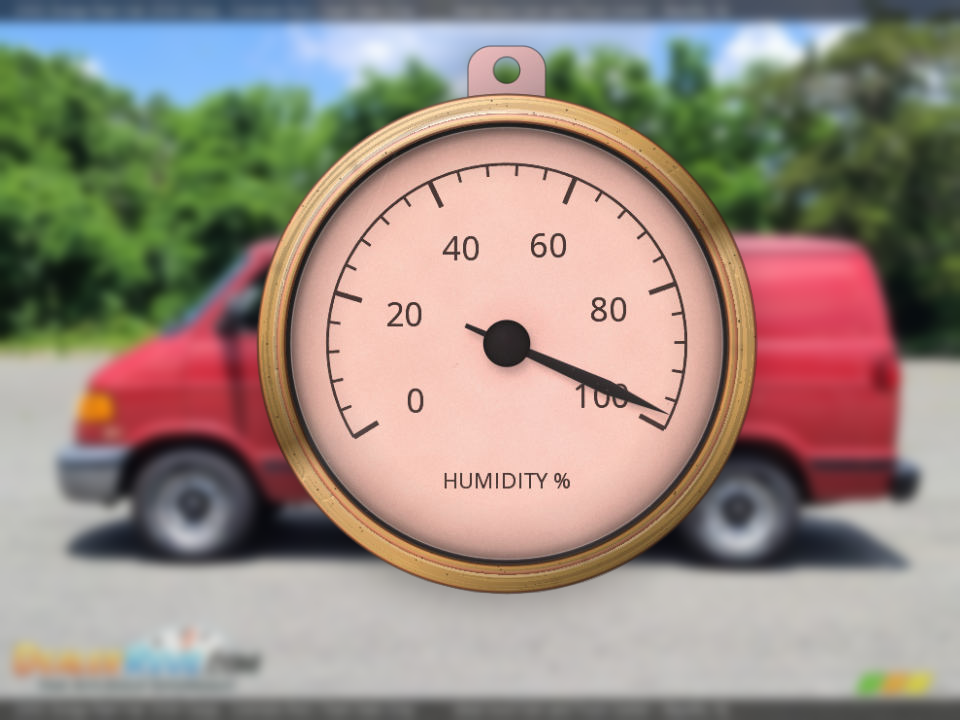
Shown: 98 (%)
